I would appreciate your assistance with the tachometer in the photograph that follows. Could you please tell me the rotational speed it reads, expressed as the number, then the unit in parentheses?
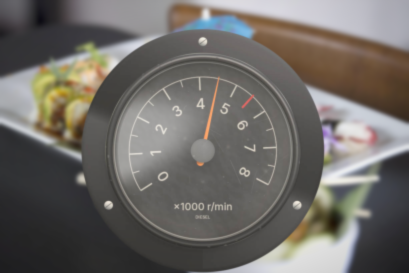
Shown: 4500 (rpm)
